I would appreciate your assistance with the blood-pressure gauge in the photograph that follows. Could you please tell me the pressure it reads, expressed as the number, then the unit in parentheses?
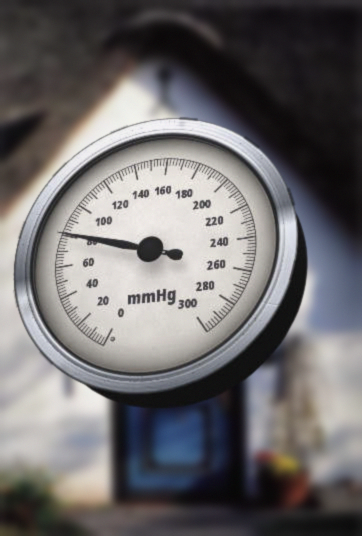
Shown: 80 (mmHg)
